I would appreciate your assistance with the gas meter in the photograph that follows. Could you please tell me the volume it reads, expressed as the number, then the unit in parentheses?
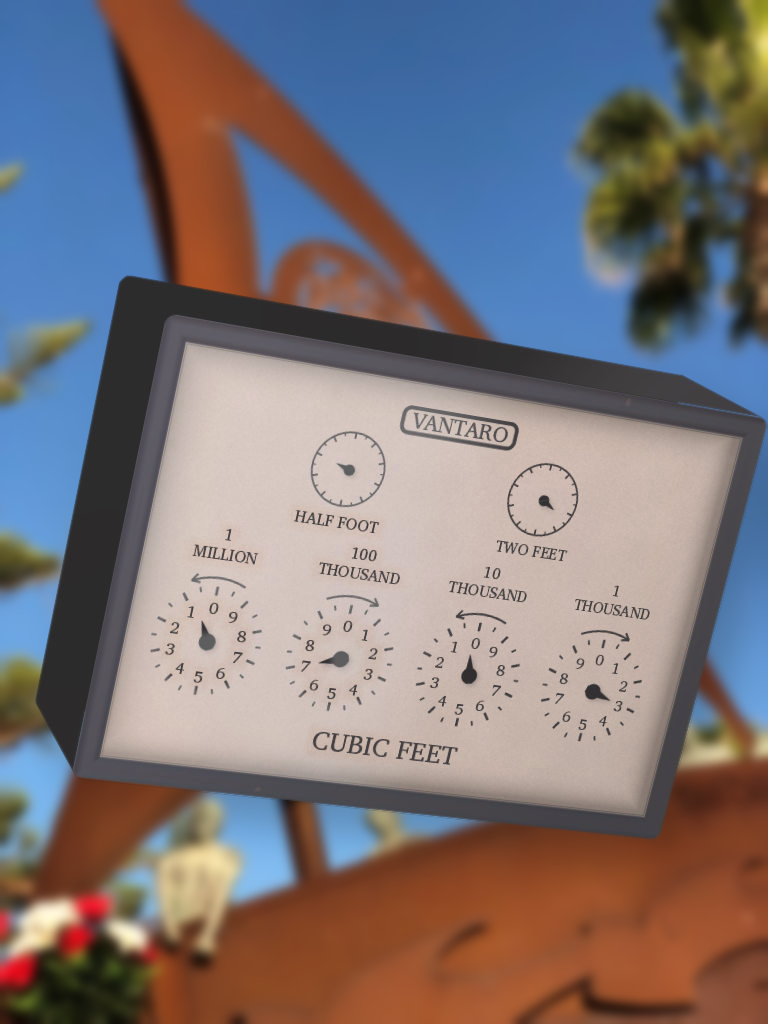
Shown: 70300 (ft³)
